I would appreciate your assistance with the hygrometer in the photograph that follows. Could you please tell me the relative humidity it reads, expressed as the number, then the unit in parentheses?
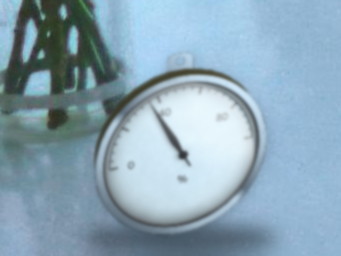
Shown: 36 (%)
